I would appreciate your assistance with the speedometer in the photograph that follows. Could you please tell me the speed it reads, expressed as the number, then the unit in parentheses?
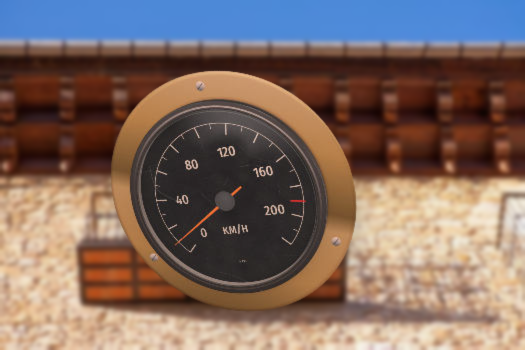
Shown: 10 (km/h)
